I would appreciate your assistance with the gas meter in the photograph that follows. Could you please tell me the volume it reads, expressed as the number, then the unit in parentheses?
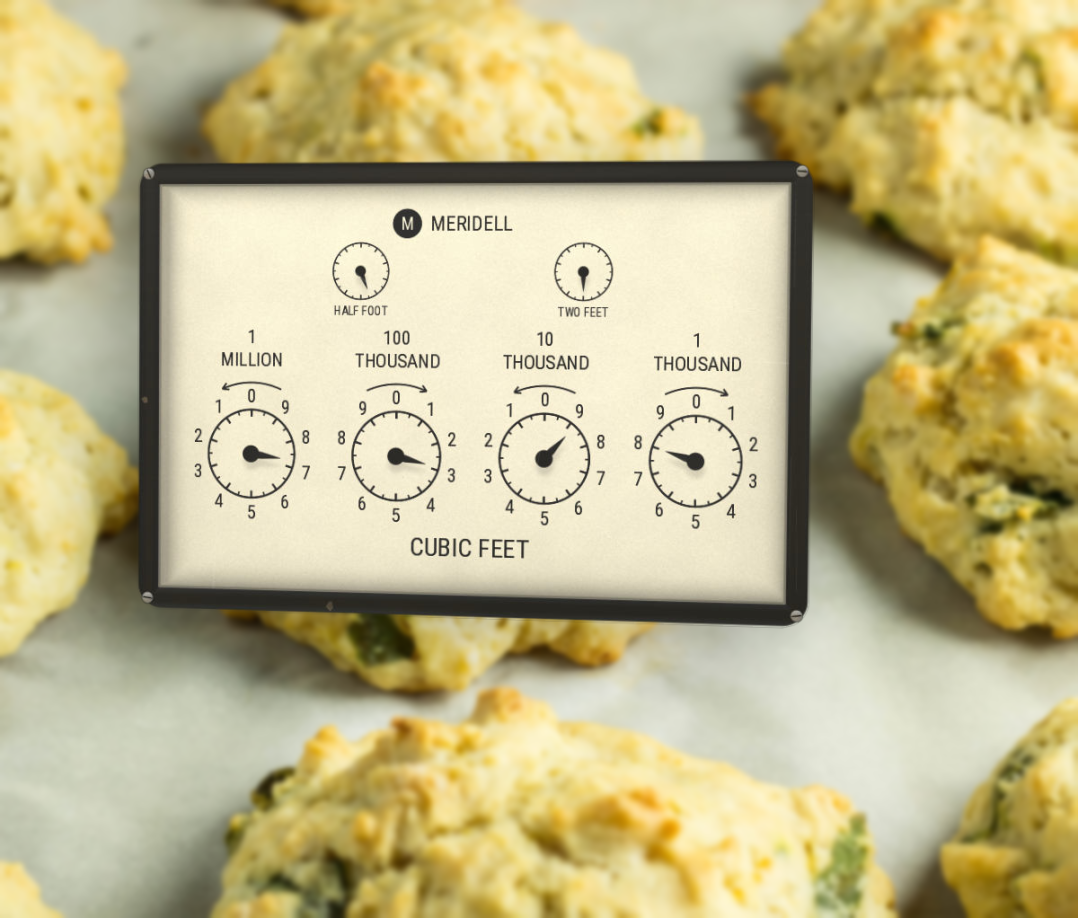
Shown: 728800 (ft³)
